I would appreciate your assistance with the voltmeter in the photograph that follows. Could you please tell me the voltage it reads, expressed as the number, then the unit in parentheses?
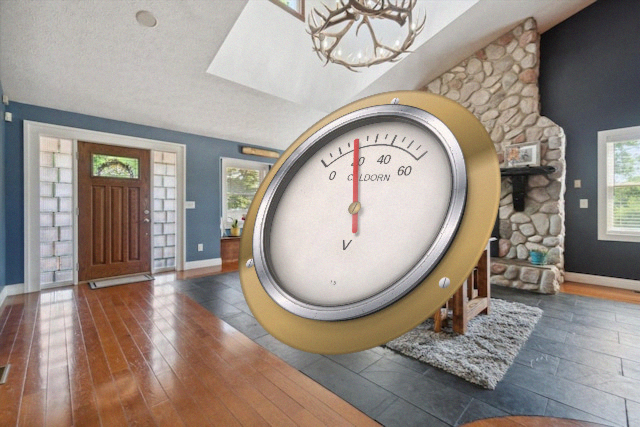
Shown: 20 (V)
